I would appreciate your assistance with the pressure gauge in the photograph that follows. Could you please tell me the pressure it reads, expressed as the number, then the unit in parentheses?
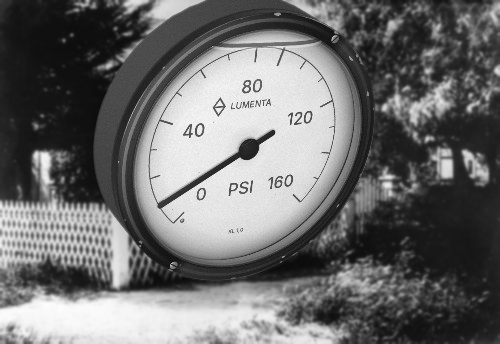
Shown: 10 (psi)
